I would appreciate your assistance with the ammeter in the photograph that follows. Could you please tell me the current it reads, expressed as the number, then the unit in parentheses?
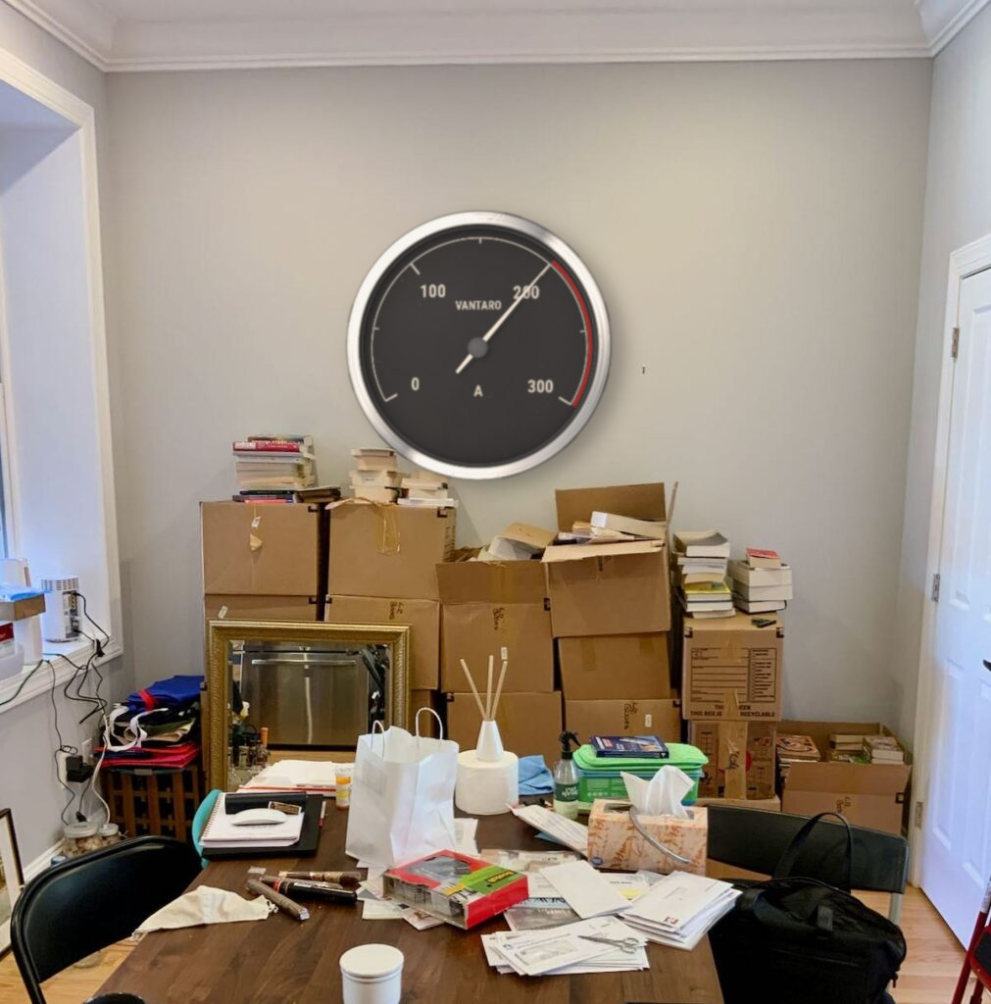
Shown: 200 (A)
